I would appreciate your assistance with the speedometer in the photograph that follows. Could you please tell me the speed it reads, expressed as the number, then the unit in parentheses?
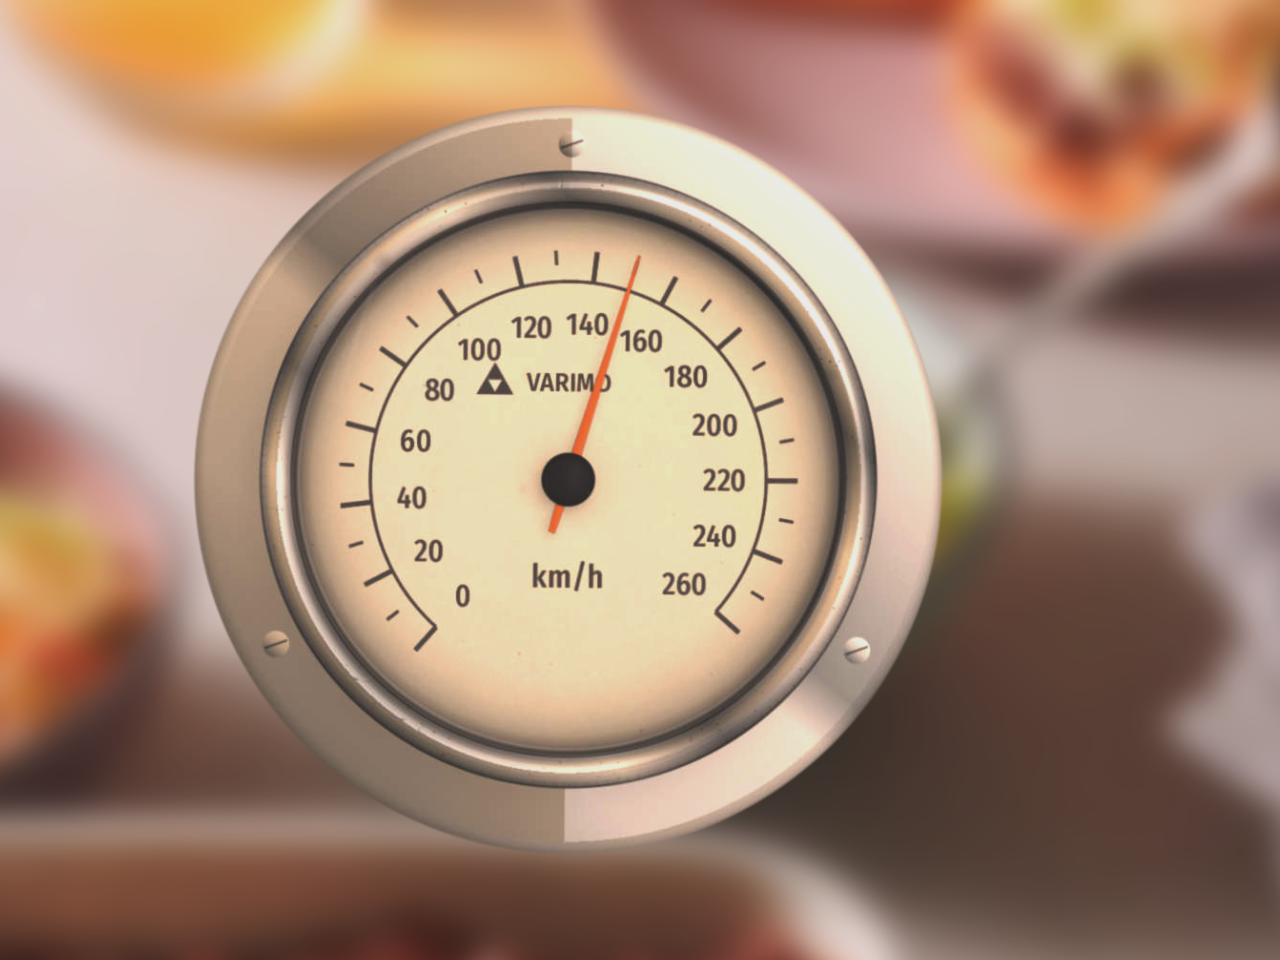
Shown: 150 (km/h)
